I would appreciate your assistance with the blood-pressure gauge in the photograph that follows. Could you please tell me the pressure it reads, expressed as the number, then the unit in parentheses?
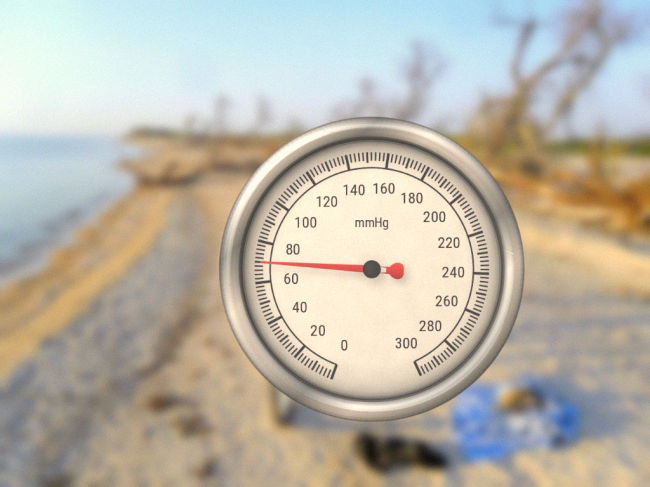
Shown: 70 (mmHg)
